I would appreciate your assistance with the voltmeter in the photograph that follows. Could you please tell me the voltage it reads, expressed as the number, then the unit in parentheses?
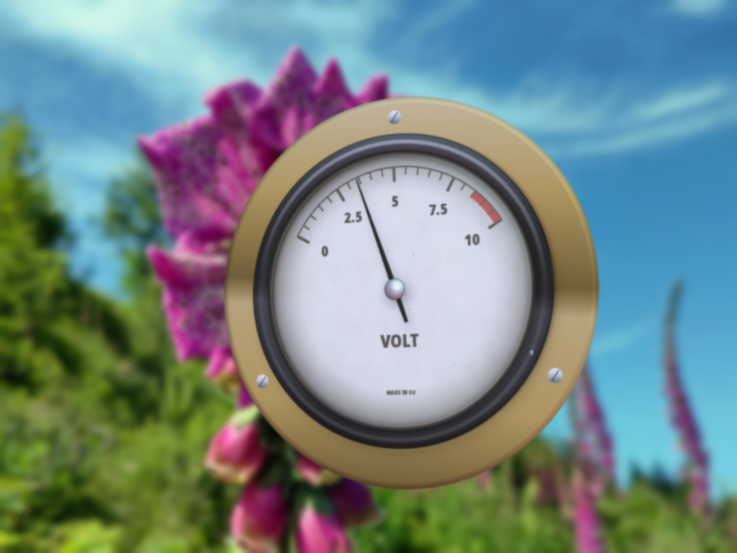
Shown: 3.5 (V)
